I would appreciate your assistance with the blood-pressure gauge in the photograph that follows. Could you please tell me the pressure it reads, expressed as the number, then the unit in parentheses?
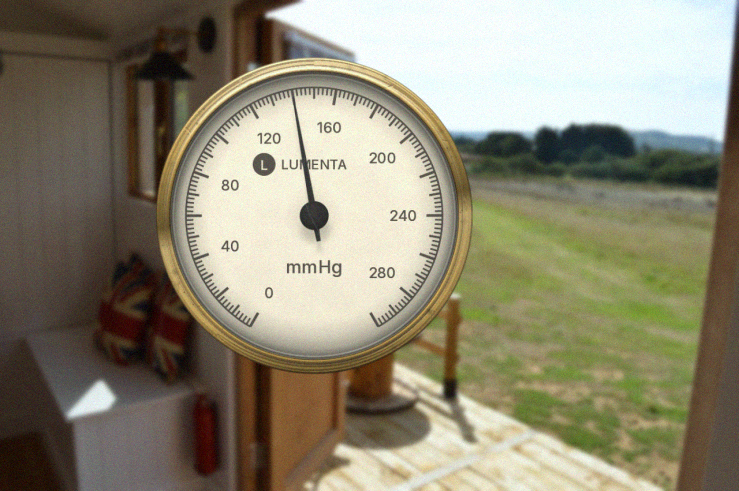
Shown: 140 (mmHg)
